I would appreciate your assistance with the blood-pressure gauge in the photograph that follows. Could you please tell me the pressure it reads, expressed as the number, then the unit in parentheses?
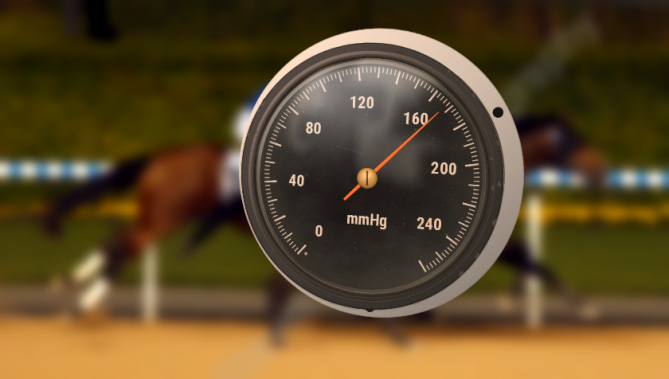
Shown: 168 (mmHg)
